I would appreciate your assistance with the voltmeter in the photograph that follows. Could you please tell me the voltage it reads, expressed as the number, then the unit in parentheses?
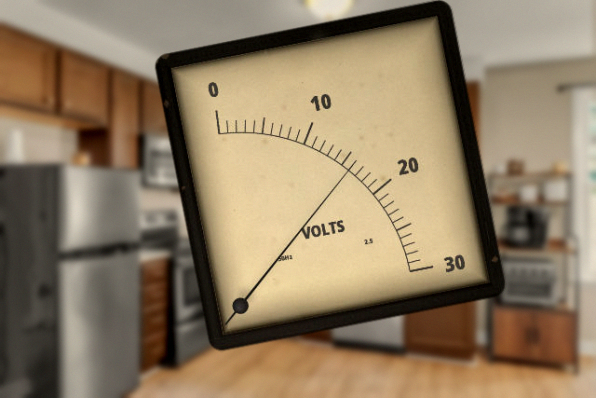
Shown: 16 (V)
